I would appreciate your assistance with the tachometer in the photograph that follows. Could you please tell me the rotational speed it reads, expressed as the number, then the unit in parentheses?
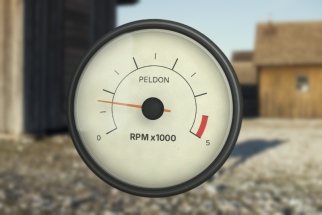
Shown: 750 (rpm)
